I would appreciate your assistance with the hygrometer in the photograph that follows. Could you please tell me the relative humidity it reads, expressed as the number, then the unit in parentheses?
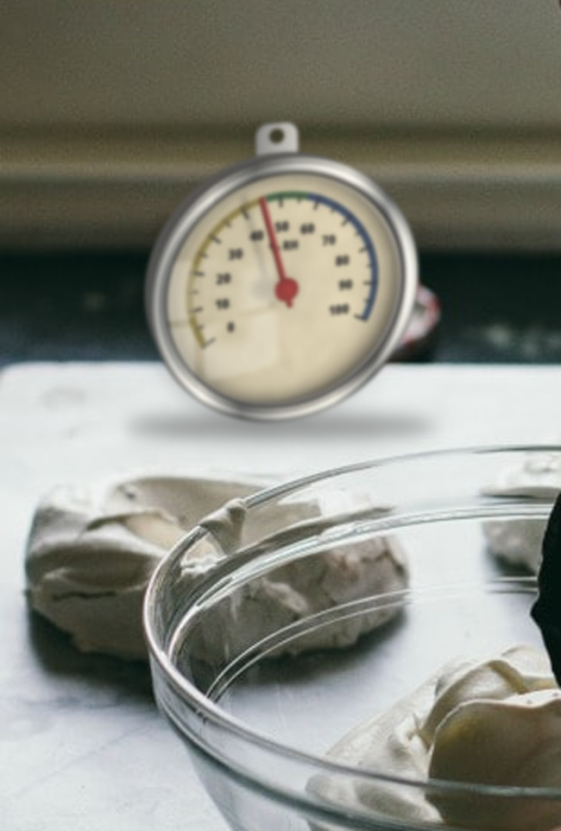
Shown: 45 (%)
